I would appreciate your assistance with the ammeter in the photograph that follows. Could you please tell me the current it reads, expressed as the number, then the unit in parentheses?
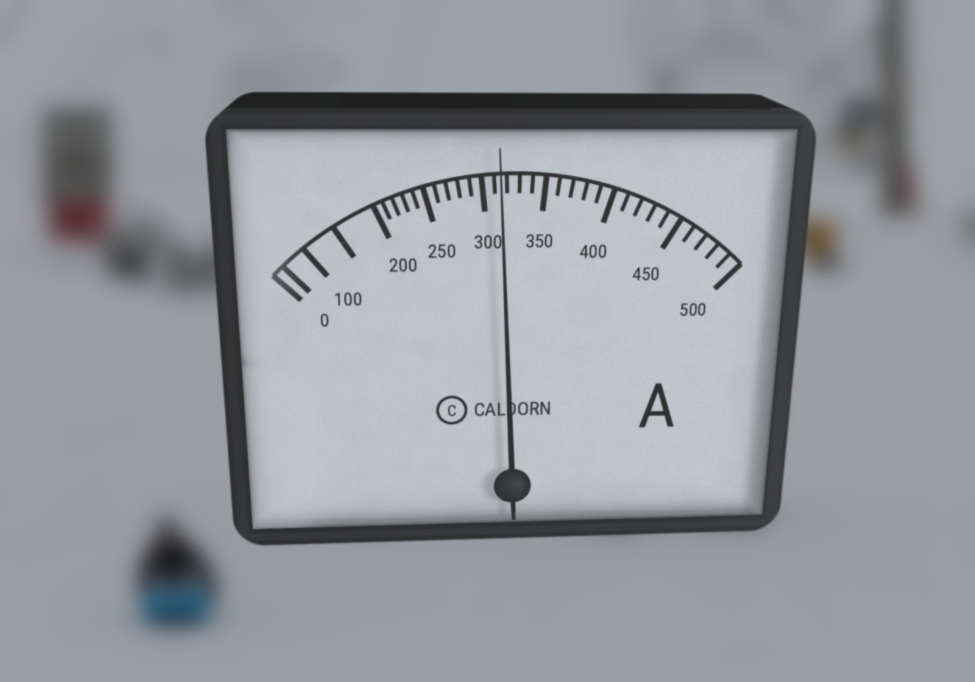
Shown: 315 (A)
